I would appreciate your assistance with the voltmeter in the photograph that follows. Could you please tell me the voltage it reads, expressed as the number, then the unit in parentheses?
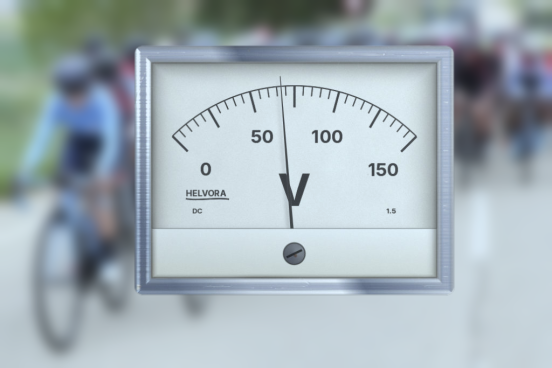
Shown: 67.5 (V)
